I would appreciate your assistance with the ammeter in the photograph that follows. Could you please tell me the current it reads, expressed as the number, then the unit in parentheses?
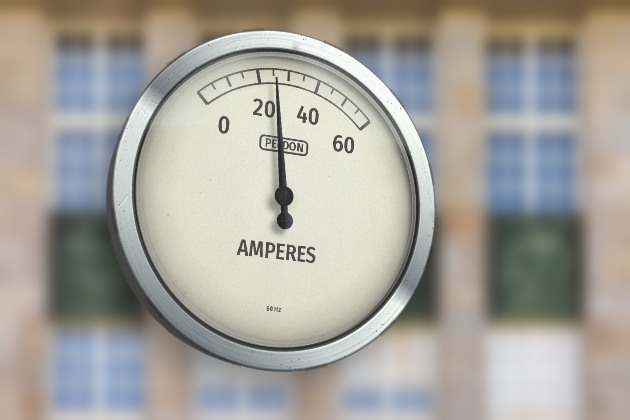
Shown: 25 (A)
